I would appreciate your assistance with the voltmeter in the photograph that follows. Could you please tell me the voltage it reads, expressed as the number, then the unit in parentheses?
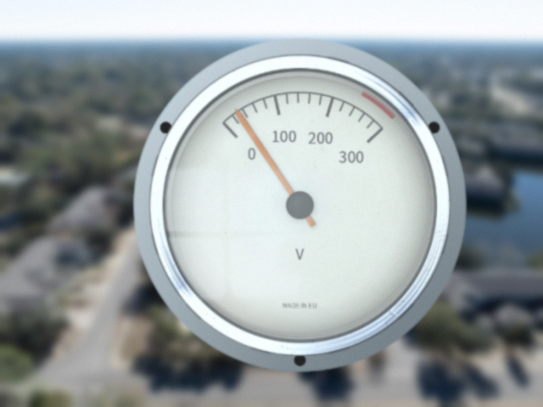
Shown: 30 (V)
